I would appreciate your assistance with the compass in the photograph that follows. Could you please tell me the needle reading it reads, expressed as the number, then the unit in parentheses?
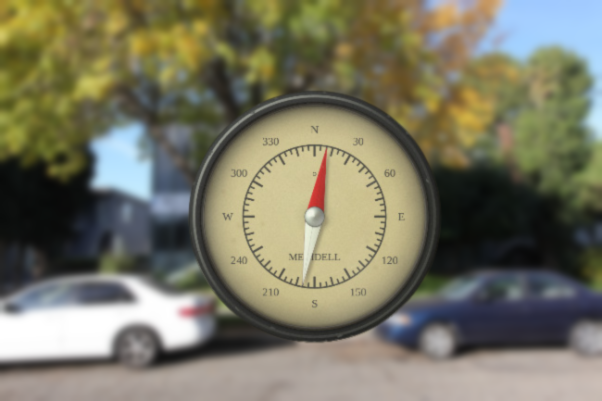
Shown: 10 (°)
